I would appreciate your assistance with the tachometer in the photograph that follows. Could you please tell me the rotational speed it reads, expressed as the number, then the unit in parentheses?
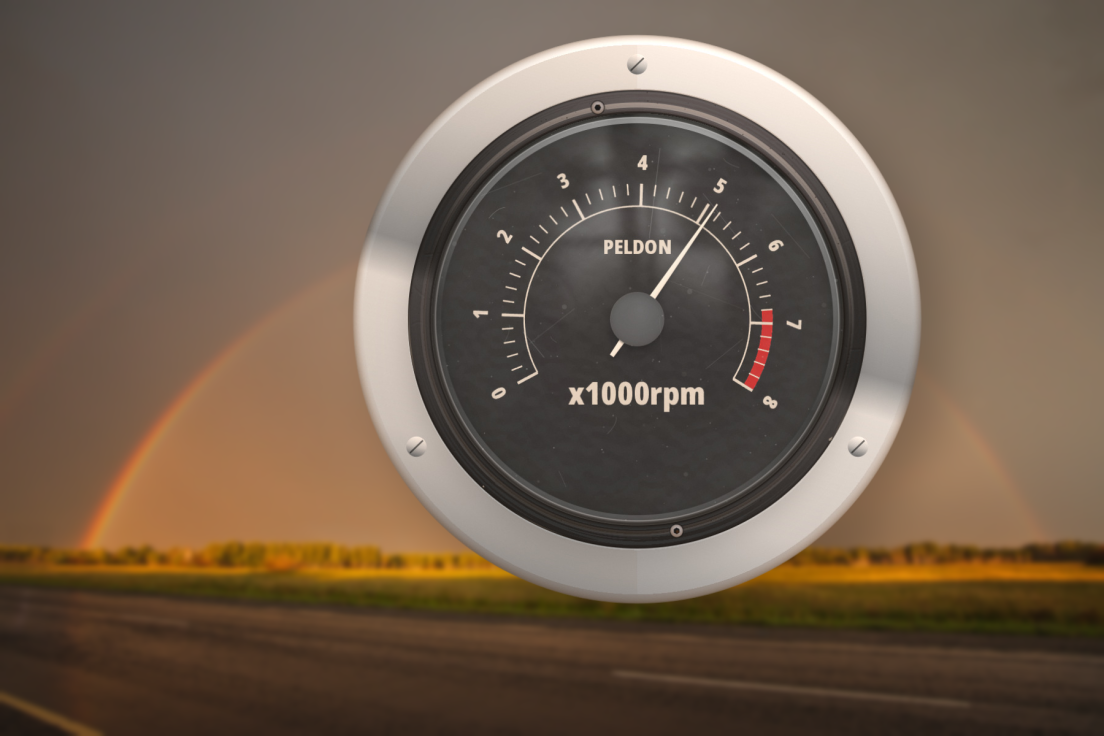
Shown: 5100 (rpm)
